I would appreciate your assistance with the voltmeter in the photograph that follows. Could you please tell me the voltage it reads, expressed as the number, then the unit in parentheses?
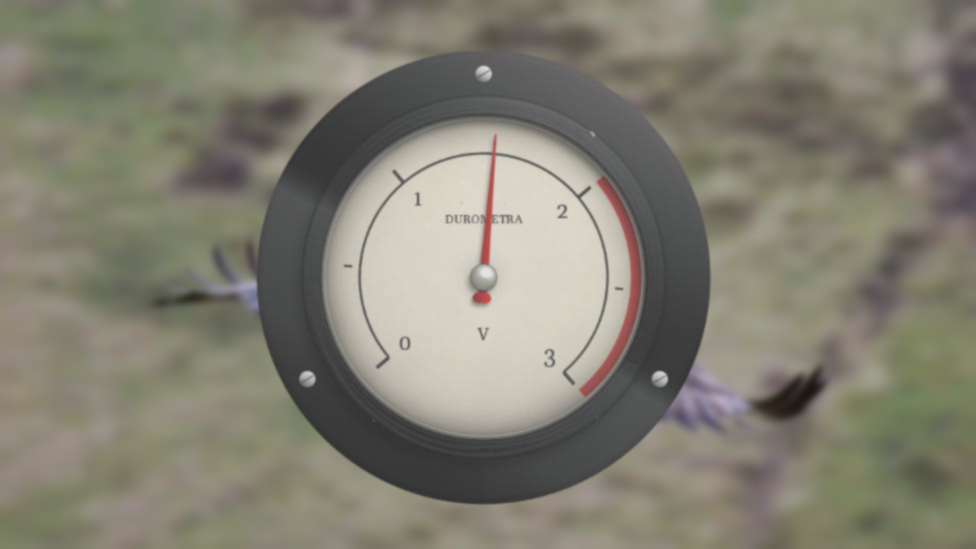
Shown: 1.5 (V)
